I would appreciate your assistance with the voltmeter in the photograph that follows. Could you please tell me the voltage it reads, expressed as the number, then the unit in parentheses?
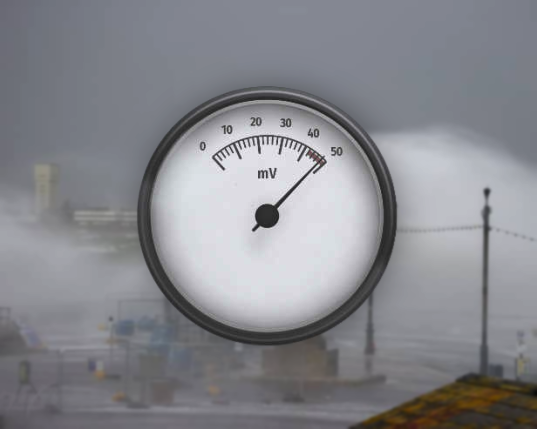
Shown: 48 (mV)
